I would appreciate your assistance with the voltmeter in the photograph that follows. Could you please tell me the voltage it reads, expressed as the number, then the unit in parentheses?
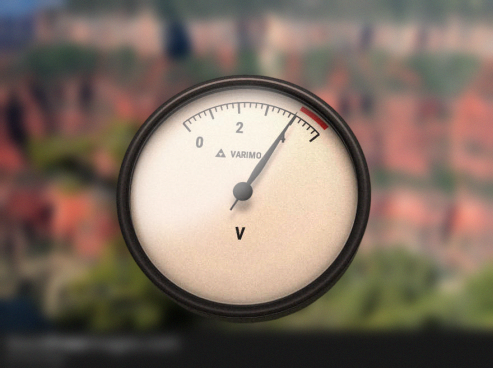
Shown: 4 (V)
